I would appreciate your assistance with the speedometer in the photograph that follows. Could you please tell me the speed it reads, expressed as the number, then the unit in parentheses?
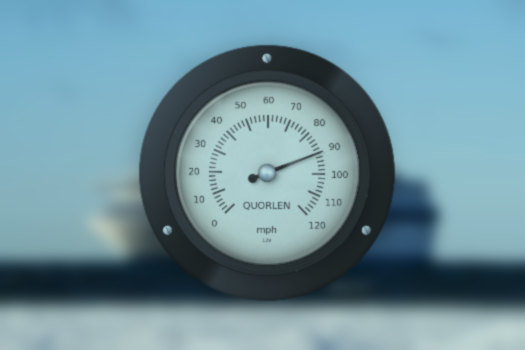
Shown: 90 (mph)
